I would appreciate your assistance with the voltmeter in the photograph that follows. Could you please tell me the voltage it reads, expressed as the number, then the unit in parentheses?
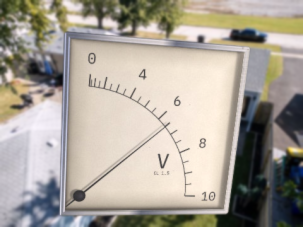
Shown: 6.5 (V)
